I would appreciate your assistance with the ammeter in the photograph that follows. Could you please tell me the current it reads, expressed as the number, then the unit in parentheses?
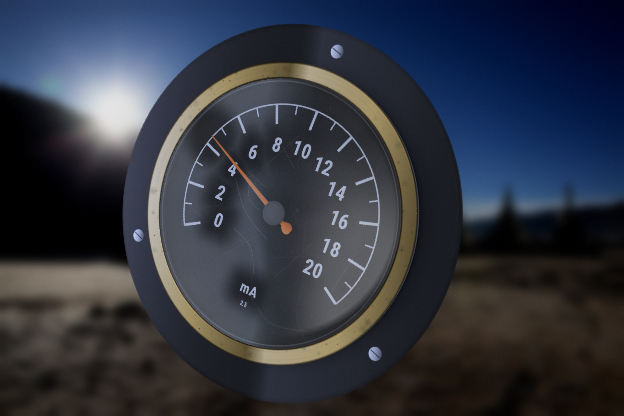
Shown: 4.5 (mA)
